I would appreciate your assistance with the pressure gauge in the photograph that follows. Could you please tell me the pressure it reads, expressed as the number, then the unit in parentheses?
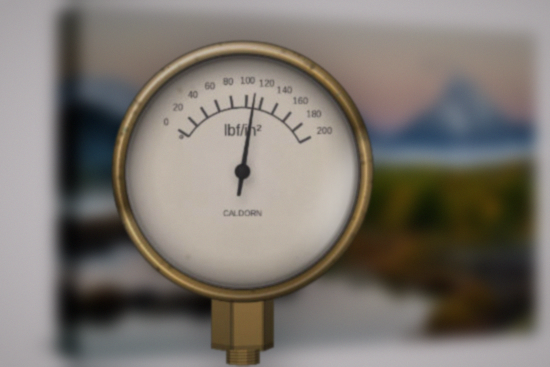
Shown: 110 (psi)
